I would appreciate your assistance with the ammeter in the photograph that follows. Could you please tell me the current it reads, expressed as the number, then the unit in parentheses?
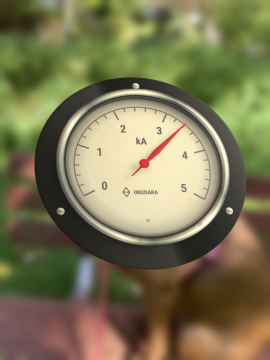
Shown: 3.4 (kA)
